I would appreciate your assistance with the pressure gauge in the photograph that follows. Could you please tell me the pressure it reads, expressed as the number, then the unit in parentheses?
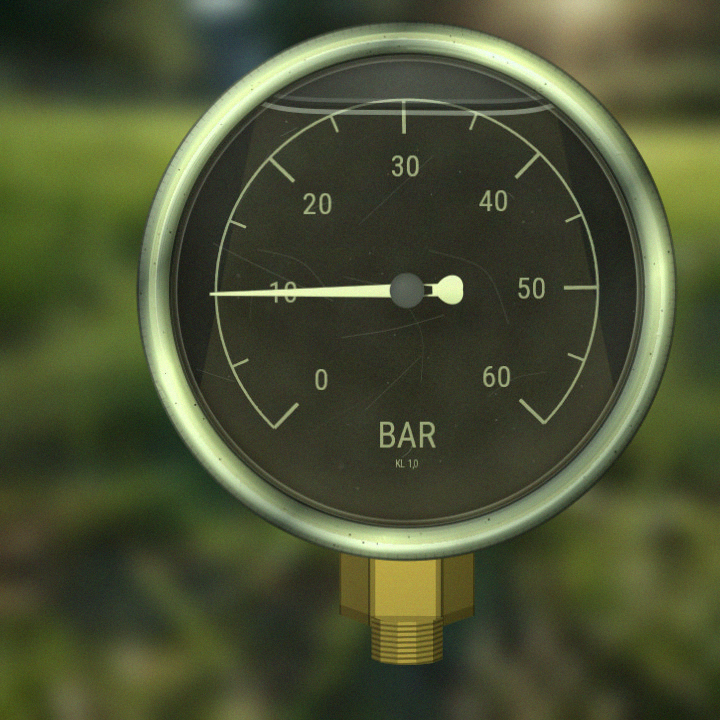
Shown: 10 (bar)
